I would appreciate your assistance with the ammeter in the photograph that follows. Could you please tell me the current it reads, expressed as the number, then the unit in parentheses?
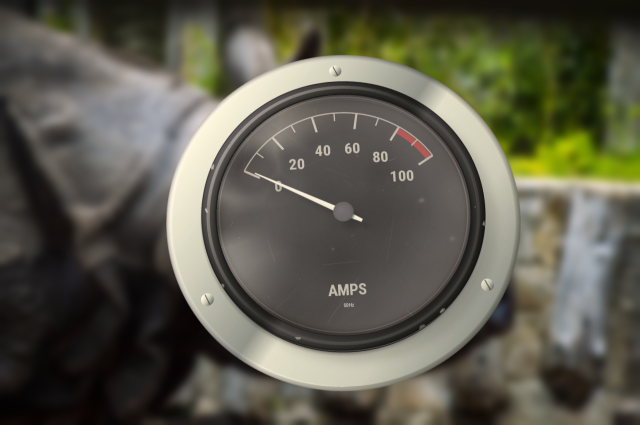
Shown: 0 (A)
